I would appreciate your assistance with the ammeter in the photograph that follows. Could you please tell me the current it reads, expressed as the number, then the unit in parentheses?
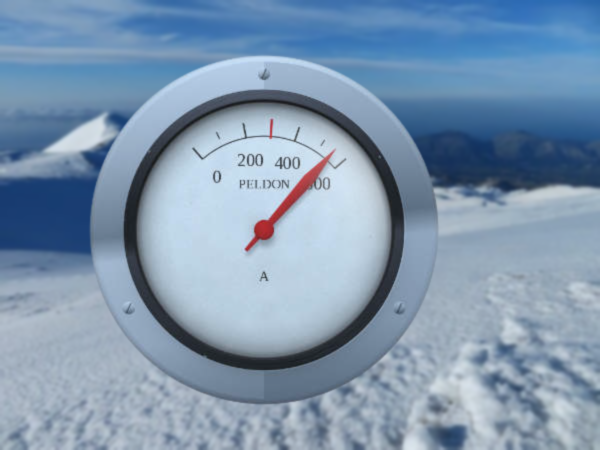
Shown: 550 (A)
